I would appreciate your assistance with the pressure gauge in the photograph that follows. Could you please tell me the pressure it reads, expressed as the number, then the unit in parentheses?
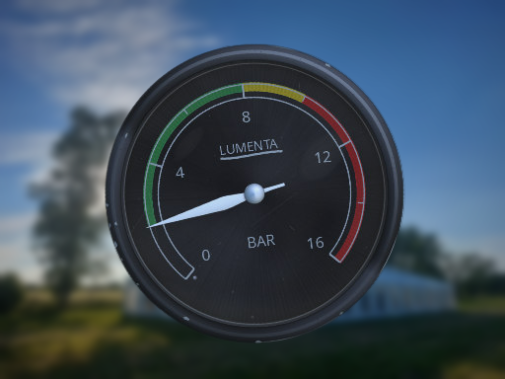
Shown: 2 (bar)
